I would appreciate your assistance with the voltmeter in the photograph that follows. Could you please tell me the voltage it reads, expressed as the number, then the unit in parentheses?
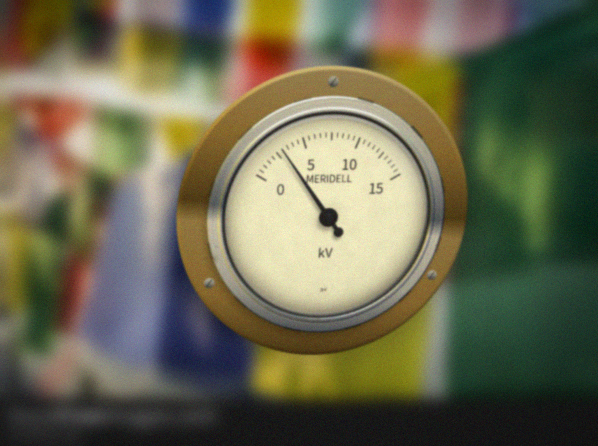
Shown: 3 (kV)
